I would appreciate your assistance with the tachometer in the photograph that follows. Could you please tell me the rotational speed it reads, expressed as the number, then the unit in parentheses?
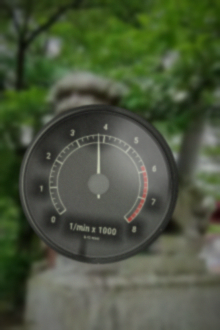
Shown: 3800 (rpm)
